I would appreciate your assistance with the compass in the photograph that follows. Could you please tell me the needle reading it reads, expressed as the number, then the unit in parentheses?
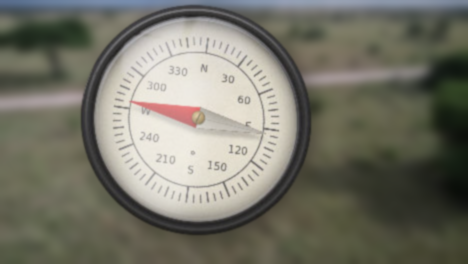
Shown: 275 (°)
